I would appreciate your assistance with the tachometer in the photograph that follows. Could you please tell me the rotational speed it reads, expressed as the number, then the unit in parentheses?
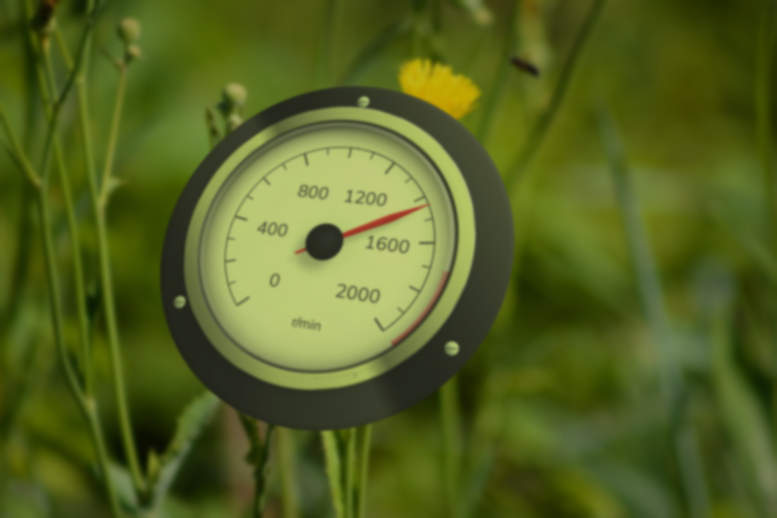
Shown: 1450 (rpm)
